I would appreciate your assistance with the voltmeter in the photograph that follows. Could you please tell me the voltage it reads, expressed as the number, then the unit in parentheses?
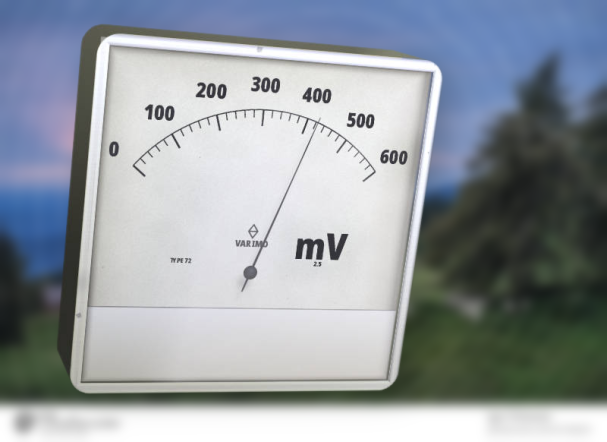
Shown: 420 (mV)
